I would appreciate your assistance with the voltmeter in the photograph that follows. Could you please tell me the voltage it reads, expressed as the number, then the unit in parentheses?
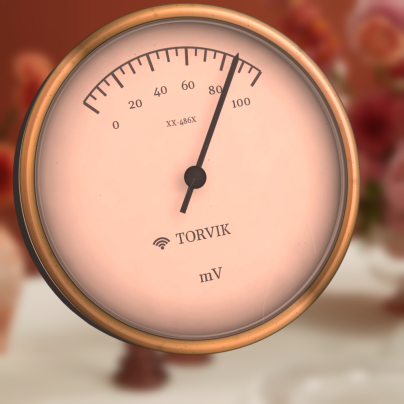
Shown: 85 (mV)
